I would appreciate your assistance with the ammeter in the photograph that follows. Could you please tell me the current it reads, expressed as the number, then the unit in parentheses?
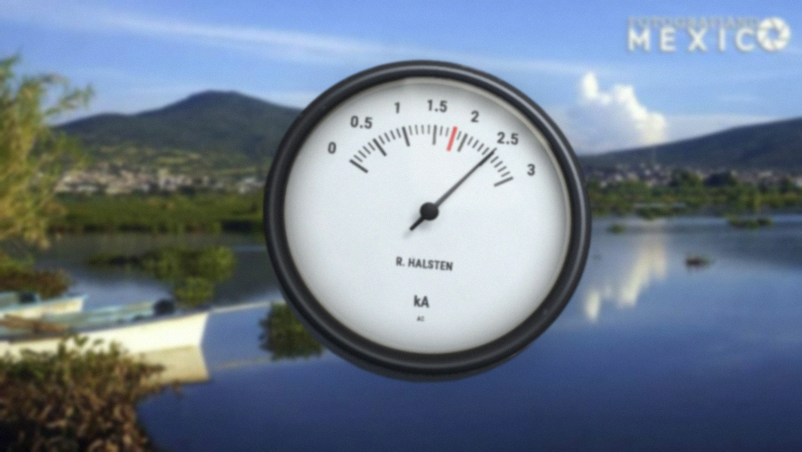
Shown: 2.5 (kA)
